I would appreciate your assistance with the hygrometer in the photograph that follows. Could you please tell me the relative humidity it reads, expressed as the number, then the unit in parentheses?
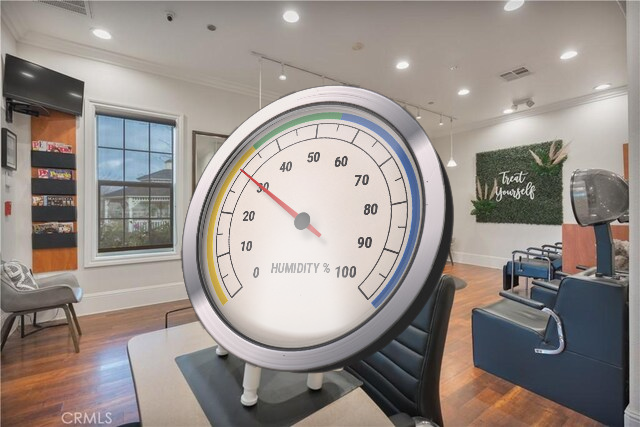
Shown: 30 (%)
